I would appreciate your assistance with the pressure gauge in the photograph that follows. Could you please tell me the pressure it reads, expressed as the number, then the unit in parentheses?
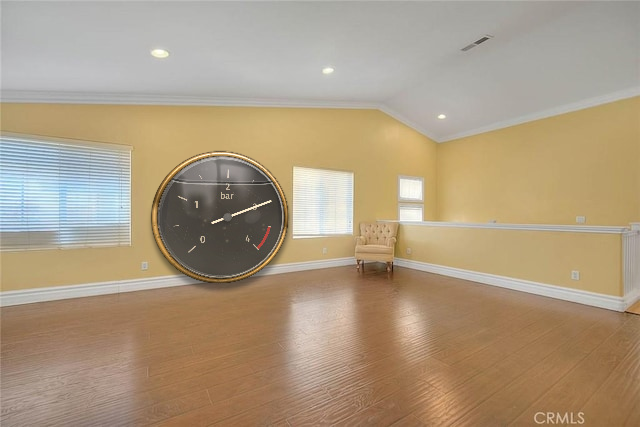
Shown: 3 (bar)
